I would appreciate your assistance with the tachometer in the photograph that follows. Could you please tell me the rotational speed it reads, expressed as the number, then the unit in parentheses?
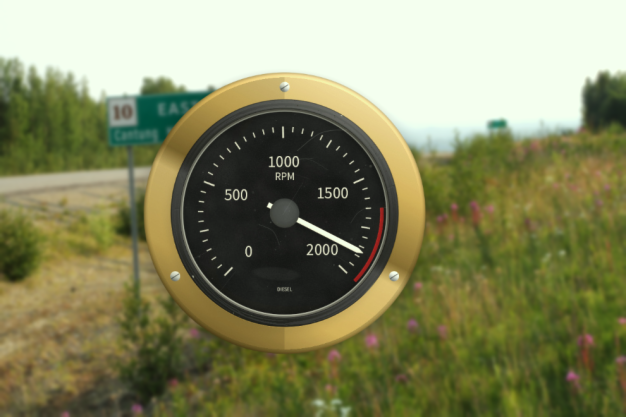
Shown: 1875 (rpm)
